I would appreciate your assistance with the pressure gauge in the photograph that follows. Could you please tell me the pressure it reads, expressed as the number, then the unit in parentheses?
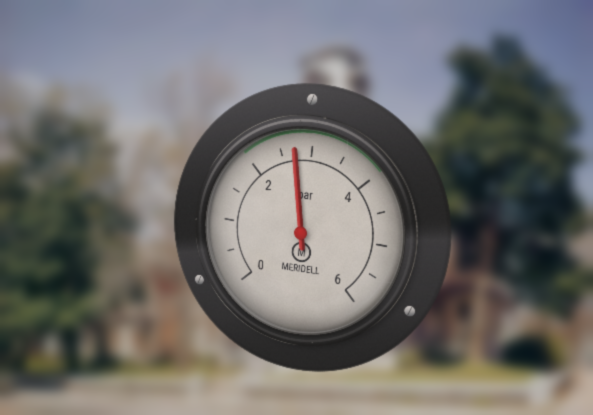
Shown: 2.75 (bar)
